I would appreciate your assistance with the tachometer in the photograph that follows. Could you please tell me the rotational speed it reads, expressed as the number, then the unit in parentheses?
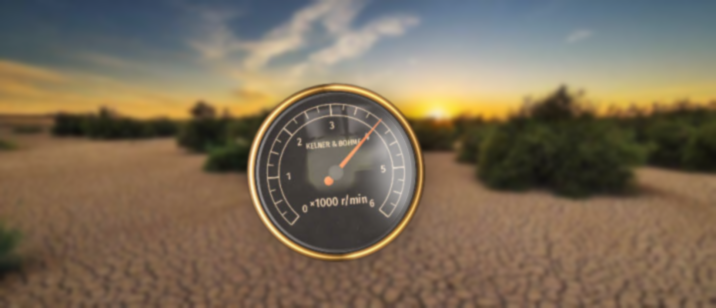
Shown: 4000 (rpm)
